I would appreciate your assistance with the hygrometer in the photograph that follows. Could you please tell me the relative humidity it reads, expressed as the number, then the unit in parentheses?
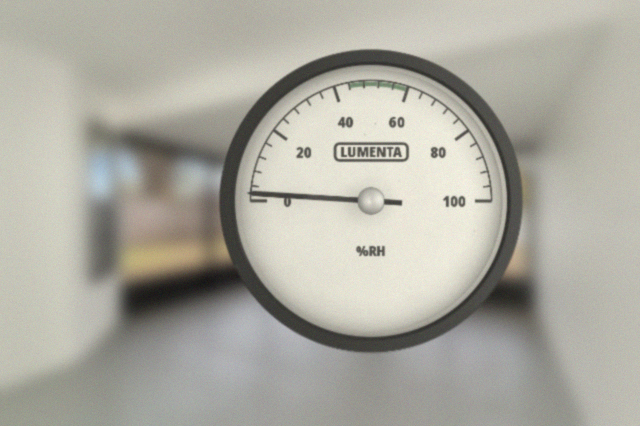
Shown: 2 (%)
